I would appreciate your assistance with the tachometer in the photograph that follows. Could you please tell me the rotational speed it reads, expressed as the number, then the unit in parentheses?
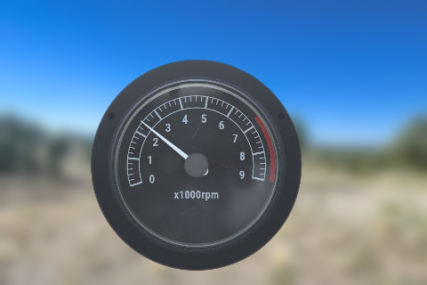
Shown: 2400 (rpm)
